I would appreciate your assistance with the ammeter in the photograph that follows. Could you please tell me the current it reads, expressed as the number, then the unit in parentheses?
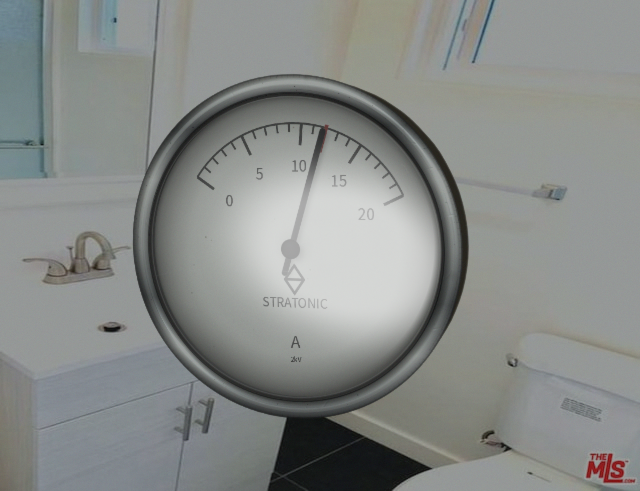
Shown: 12 (A)
